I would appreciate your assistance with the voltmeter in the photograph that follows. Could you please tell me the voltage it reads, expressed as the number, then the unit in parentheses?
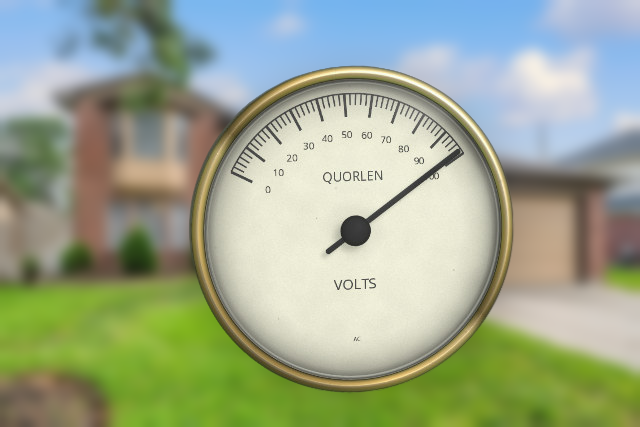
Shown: 98 (V)
